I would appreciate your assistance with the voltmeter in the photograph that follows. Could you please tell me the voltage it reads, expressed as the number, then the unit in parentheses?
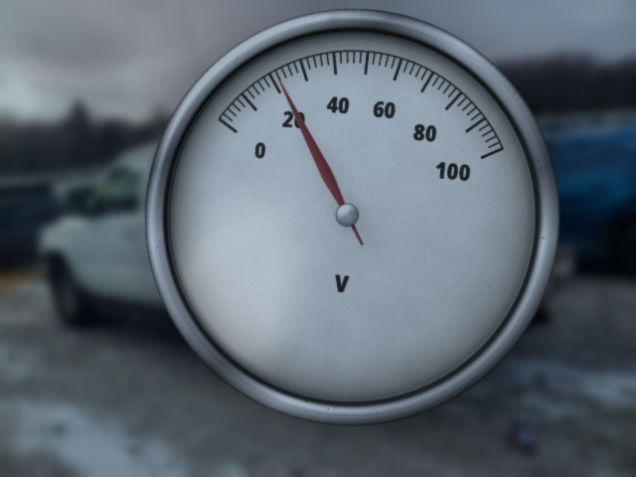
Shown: 22 (V)
